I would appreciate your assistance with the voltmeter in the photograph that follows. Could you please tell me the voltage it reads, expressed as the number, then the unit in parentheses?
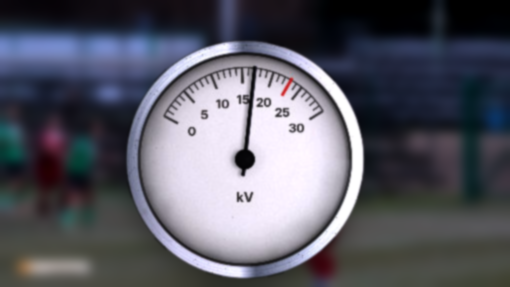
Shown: 17 (kV)
